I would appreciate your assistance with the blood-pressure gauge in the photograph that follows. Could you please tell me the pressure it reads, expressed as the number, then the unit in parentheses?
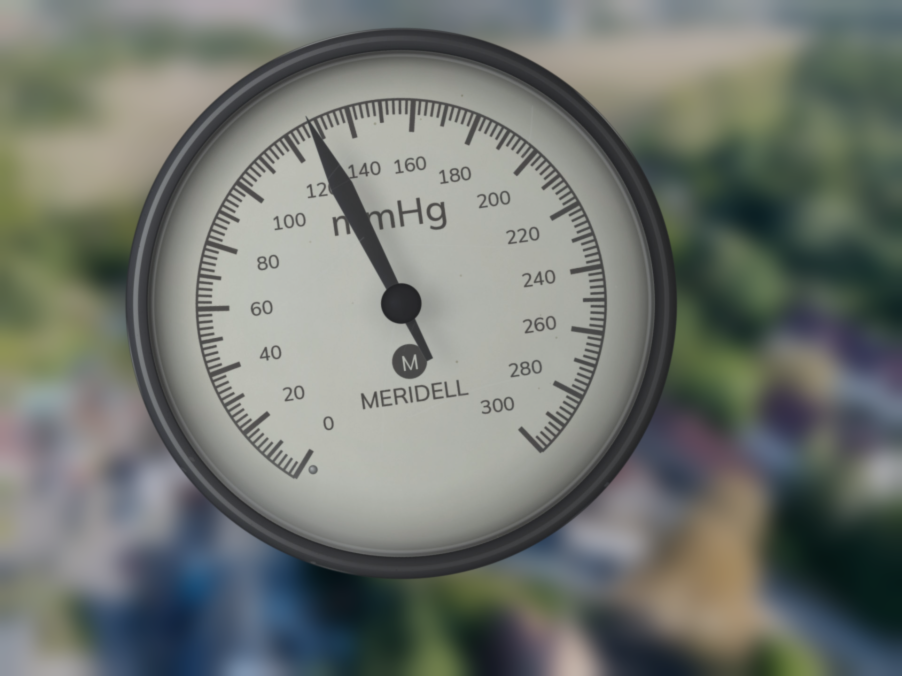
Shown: 128 (mmHg)
